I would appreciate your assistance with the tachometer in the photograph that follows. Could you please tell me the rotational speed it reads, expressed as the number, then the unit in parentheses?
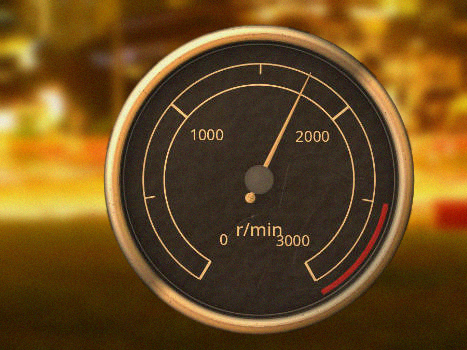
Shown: 1750 (rpm)
